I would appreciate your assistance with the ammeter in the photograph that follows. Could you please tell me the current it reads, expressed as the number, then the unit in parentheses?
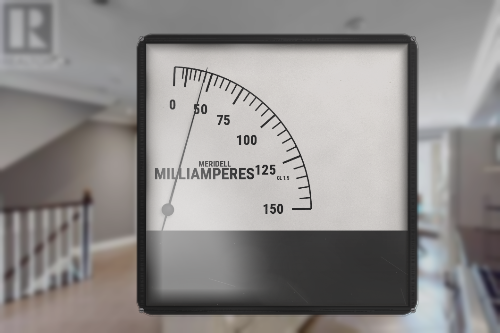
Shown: 45 (mA)
